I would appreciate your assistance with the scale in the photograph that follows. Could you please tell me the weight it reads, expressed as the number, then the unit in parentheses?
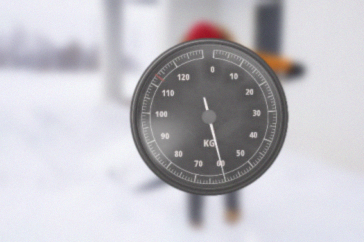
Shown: 60 (kg)
